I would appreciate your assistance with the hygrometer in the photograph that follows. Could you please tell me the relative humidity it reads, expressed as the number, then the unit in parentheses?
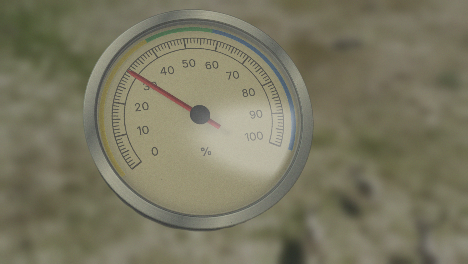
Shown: 30 (%)
